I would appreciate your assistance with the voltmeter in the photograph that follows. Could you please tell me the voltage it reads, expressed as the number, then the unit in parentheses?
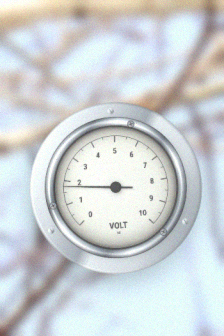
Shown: 1.75 (V)
